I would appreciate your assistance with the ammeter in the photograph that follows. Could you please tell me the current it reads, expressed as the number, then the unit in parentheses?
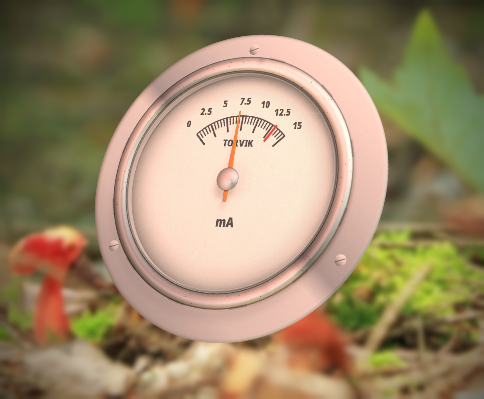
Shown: 7.5 (mA)
